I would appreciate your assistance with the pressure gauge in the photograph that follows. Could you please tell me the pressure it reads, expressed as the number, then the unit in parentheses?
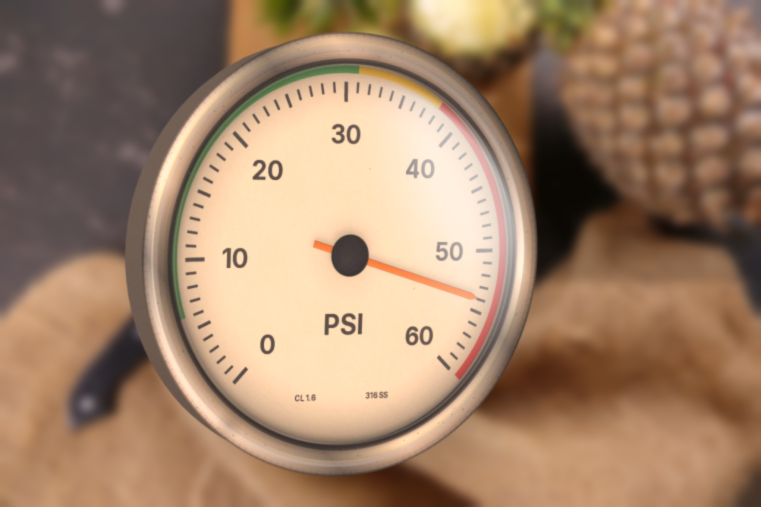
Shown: 54 (psi)
